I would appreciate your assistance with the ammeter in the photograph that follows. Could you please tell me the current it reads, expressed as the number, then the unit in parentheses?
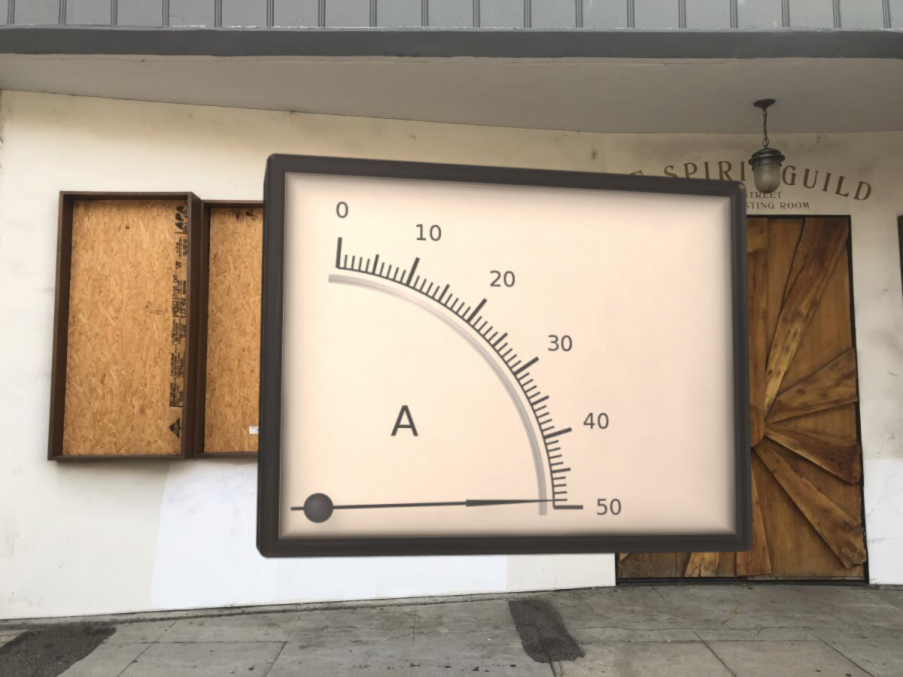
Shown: 49 (A)
